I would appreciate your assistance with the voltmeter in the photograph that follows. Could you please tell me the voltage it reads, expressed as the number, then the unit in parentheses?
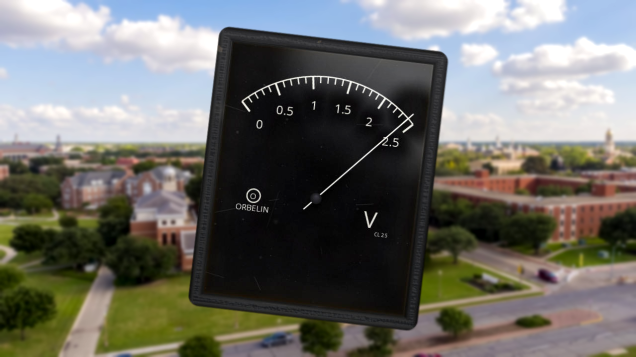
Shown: 2.4 (V)
